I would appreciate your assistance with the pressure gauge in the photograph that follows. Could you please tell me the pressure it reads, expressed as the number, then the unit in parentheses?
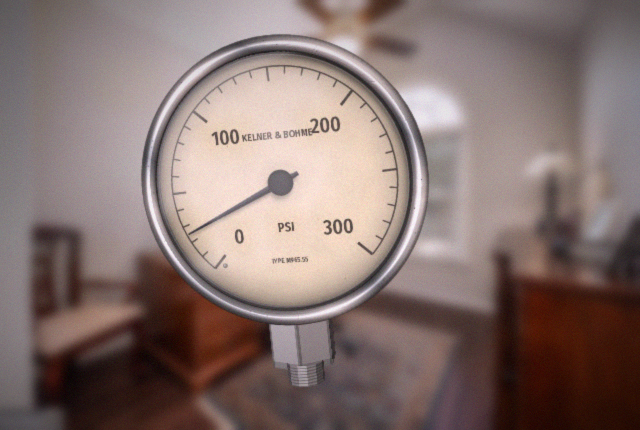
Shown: 25 (psi)
